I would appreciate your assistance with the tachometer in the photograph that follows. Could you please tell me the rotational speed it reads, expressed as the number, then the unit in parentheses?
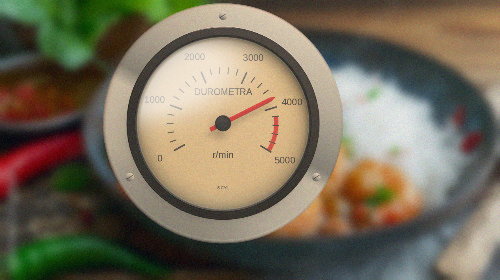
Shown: 3800 (rpm)
